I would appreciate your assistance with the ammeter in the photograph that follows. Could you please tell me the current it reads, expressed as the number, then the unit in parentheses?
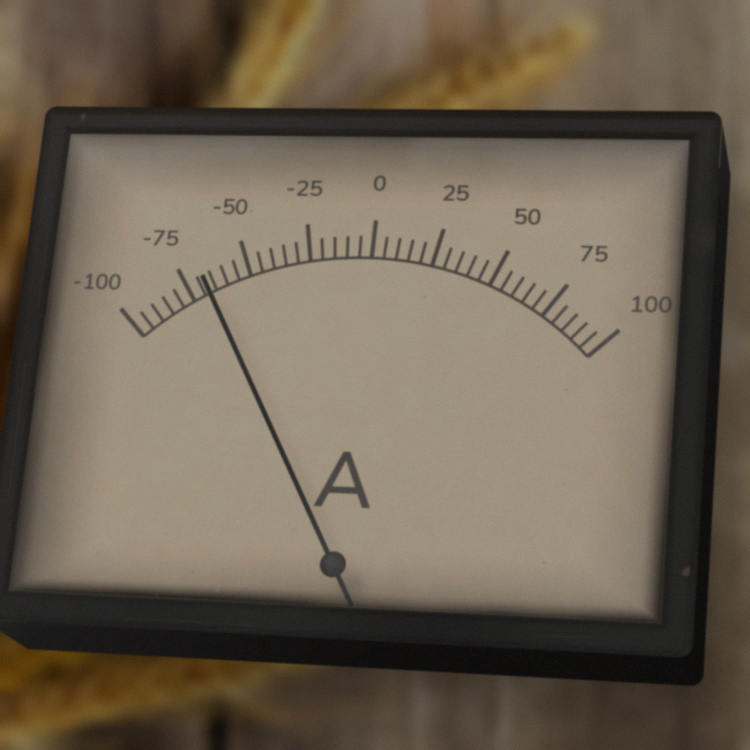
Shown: -67.5 (A)
